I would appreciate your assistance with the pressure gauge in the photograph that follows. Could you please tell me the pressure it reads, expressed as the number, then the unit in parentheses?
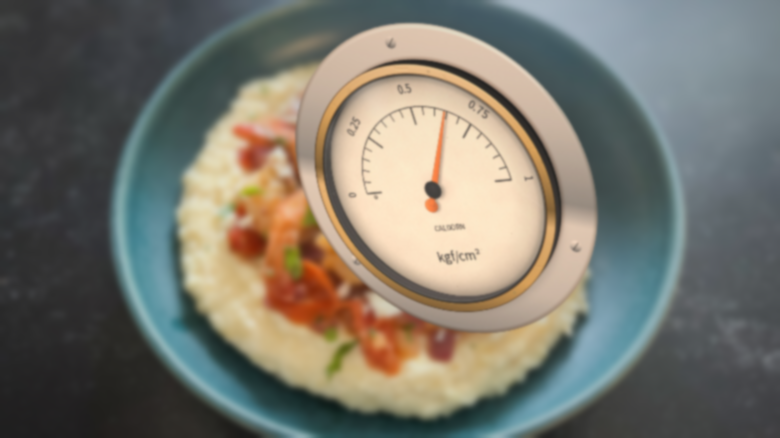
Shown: 0.65 (kg/cm²)
